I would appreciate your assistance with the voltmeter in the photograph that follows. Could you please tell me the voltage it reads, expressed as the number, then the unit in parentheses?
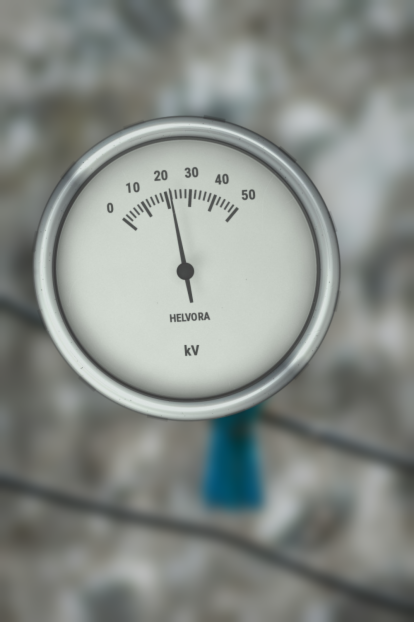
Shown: 22 (kV)
